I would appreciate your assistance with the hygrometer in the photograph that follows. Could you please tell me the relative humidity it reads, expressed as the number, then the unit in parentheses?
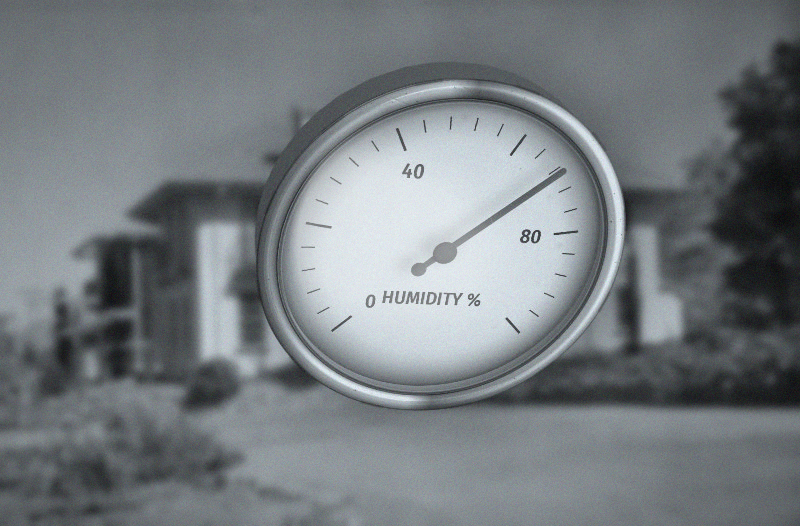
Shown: 68 (%)
